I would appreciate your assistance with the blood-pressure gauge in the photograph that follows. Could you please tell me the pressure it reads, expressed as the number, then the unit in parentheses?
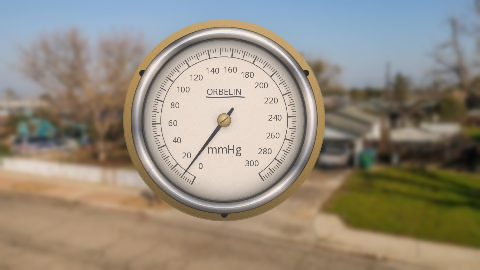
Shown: 10 (mmHg)
